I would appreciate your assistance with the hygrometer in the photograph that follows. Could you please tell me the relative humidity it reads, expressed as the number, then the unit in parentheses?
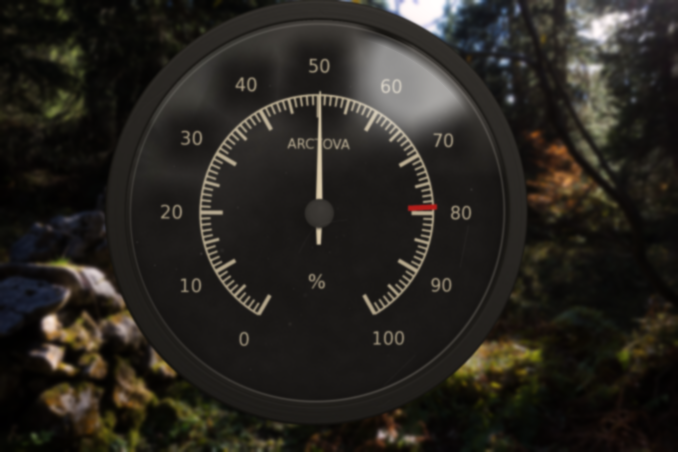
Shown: 50 (%)
